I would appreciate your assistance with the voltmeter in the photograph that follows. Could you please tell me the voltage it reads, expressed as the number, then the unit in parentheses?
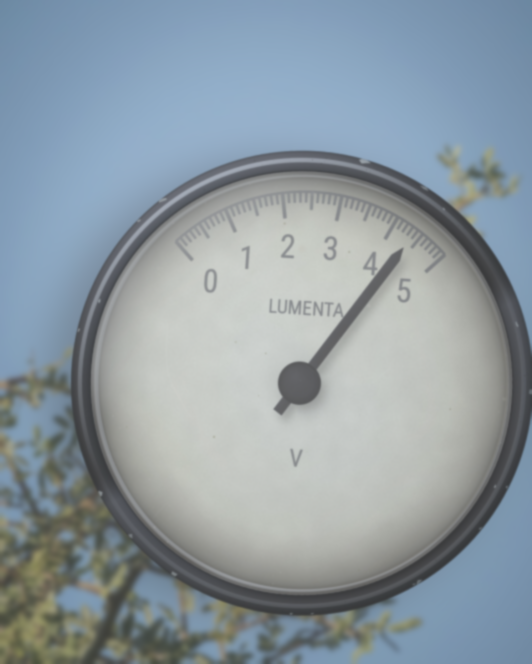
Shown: 4.4 (V)
